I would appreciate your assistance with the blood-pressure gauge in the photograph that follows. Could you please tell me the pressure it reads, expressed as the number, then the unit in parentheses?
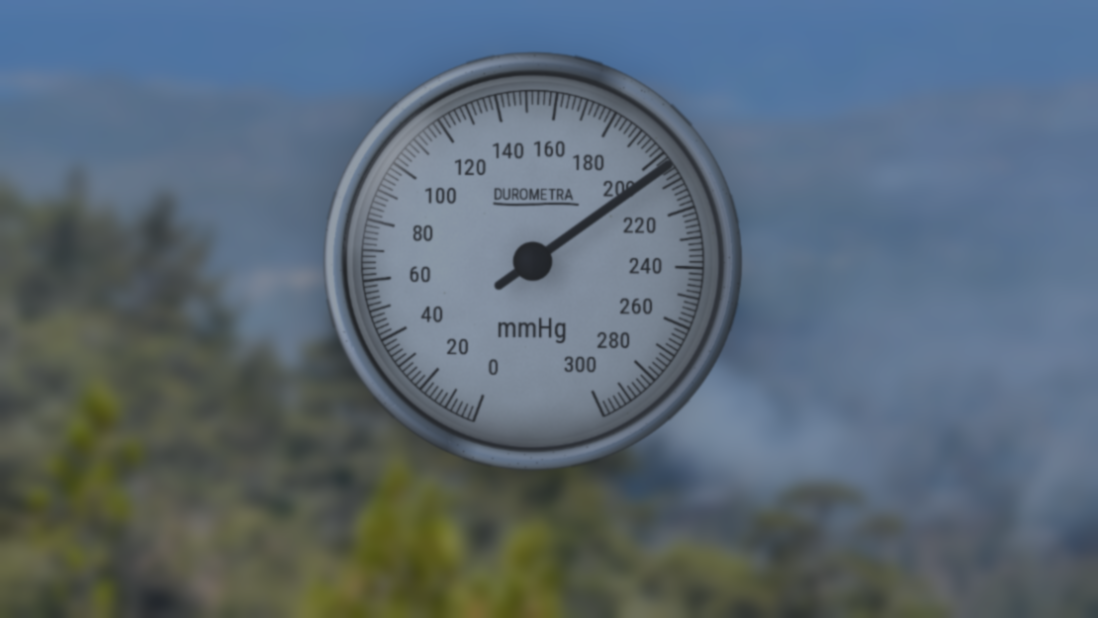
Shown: 204 (mmHg)
